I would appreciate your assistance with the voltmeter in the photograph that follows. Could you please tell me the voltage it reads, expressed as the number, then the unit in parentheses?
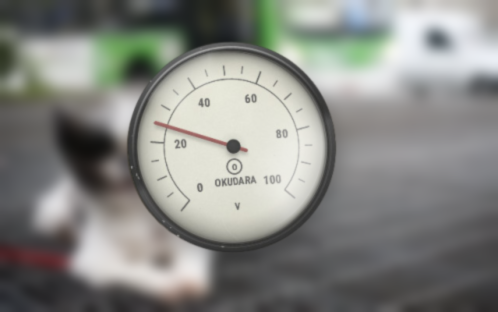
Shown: 25 (V)
